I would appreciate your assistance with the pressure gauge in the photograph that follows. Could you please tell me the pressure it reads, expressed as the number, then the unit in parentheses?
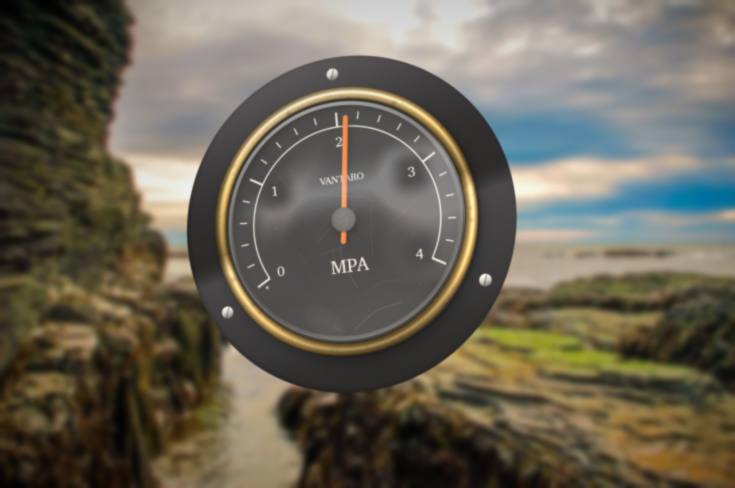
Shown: 2.1 (MPa)
